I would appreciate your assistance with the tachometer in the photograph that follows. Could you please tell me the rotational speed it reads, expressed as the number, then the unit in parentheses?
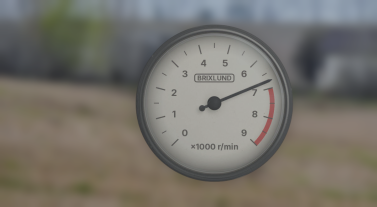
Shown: 6750 (rpm)
